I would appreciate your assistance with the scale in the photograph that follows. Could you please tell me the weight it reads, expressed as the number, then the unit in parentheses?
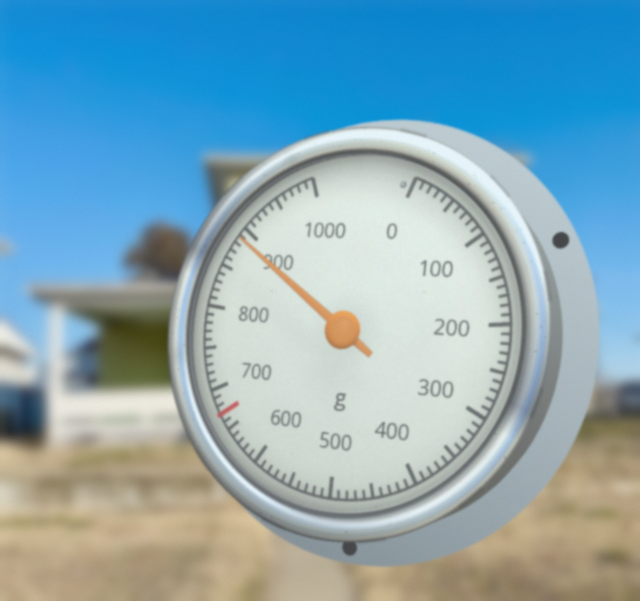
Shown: 890 (g)
